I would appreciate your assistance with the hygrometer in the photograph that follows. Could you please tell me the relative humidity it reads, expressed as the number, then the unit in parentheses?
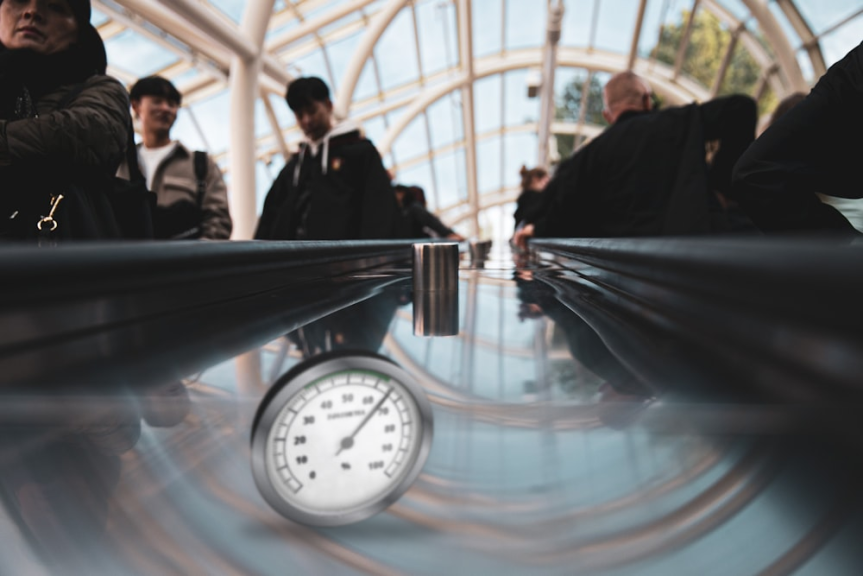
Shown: 65 (%)
